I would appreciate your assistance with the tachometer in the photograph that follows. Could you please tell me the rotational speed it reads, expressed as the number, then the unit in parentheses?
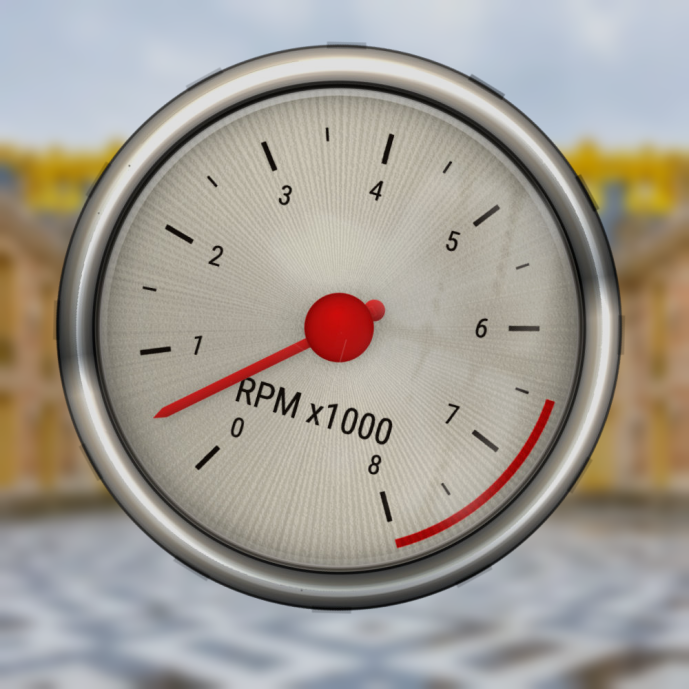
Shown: 500 (rpm)
